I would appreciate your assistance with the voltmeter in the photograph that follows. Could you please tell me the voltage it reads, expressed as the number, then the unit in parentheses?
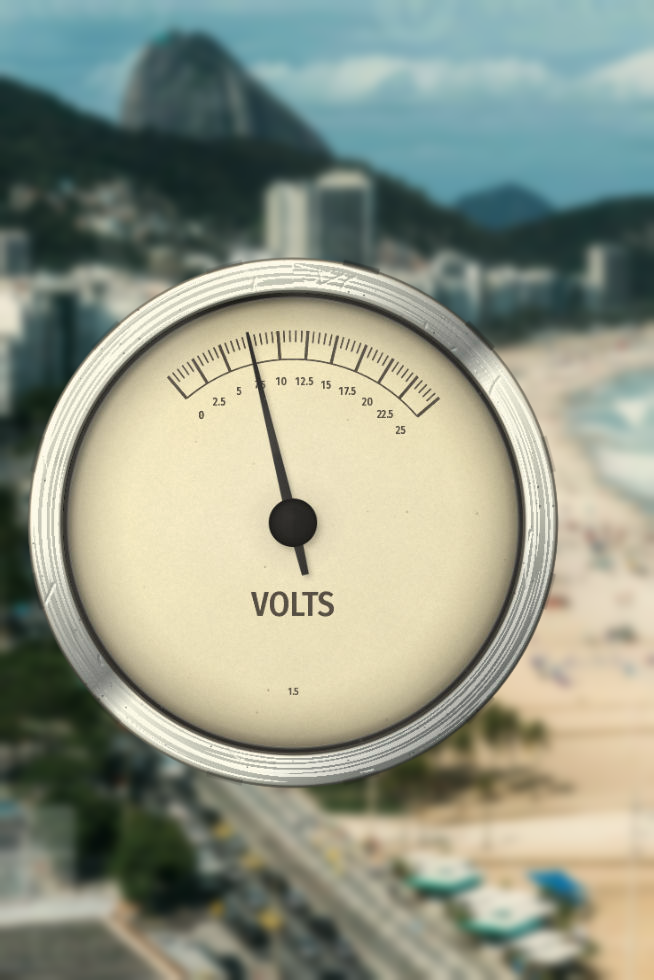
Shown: 7.5 (V)
